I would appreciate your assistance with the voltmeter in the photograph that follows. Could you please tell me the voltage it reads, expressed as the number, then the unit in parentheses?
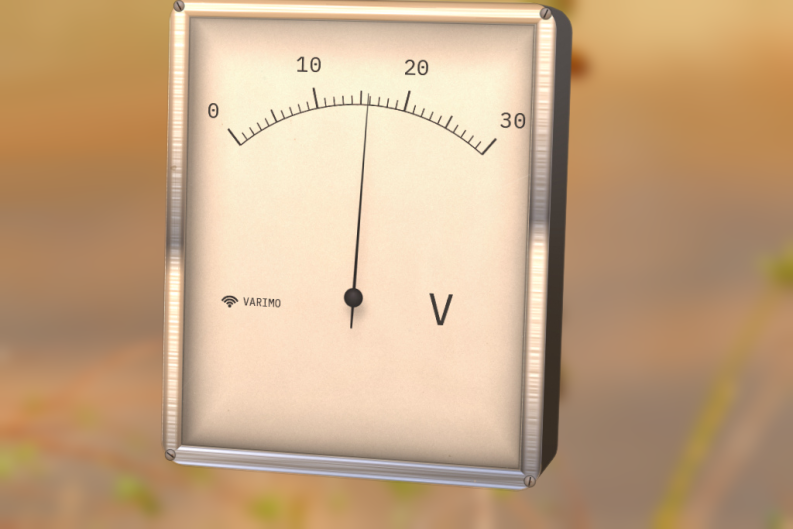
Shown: 16 (V)
